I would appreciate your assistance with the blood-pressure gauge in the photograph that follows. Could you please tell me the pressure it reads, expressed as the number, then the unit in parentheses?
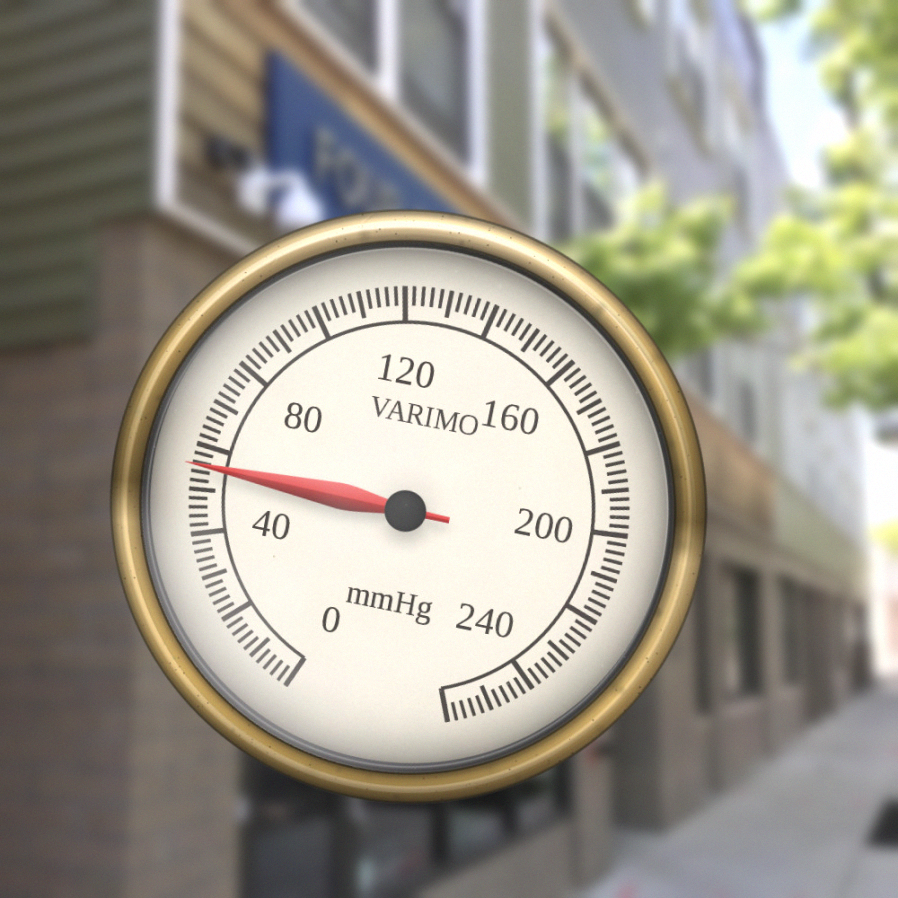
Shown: 56 (mmHg)
